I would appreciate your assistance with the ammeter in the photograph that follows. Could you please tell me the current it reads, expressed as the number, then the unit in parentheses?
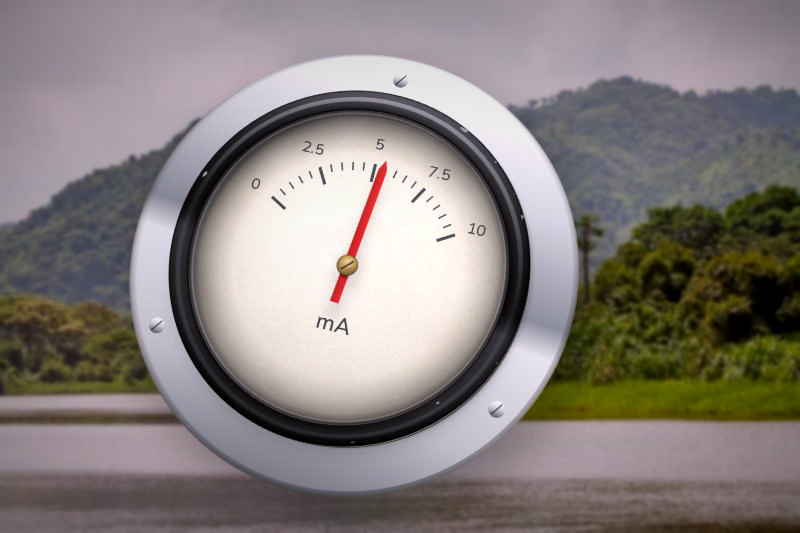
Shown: 5.5 (mA)
